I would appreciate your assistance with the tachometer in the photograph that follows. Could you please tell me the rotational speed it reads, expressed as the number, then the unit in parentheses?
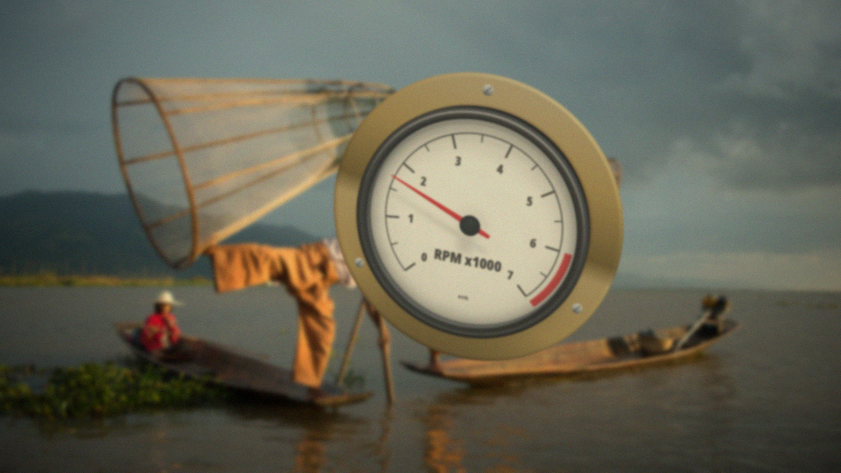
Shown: 1750 (rpm)
